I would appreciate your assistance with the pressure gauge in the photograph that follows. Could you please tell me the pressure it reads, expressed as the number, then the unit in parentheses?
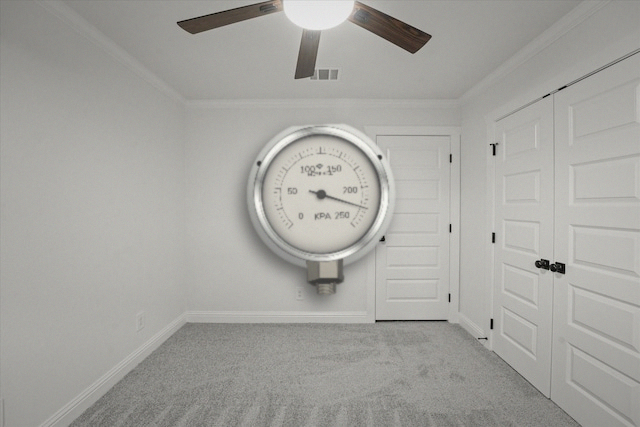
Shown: 225 (kPa)
